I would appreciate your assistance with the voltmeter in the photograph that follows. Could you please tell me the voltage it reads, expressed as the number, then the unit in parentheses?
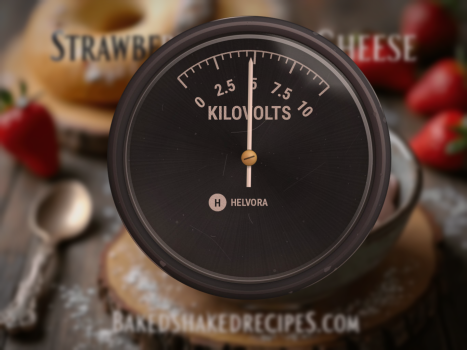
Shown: 4.75 (kV)
